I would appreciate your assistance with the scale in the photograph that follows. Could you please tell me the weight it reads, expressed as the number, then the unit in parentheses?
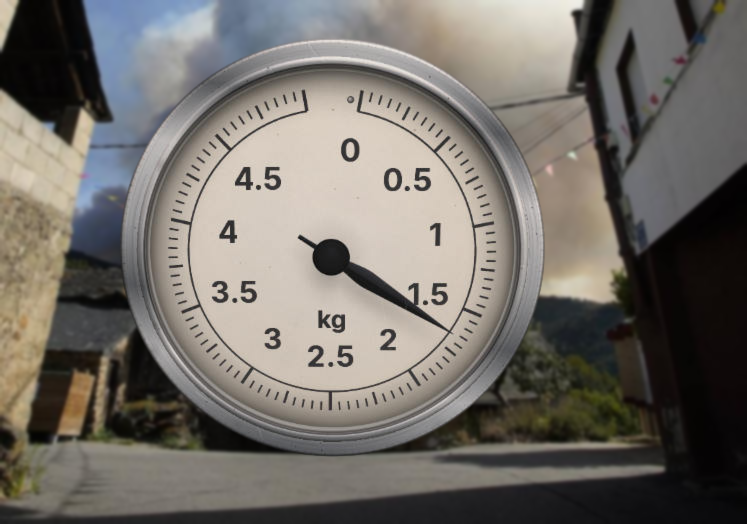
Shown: 1.65 (kg)
